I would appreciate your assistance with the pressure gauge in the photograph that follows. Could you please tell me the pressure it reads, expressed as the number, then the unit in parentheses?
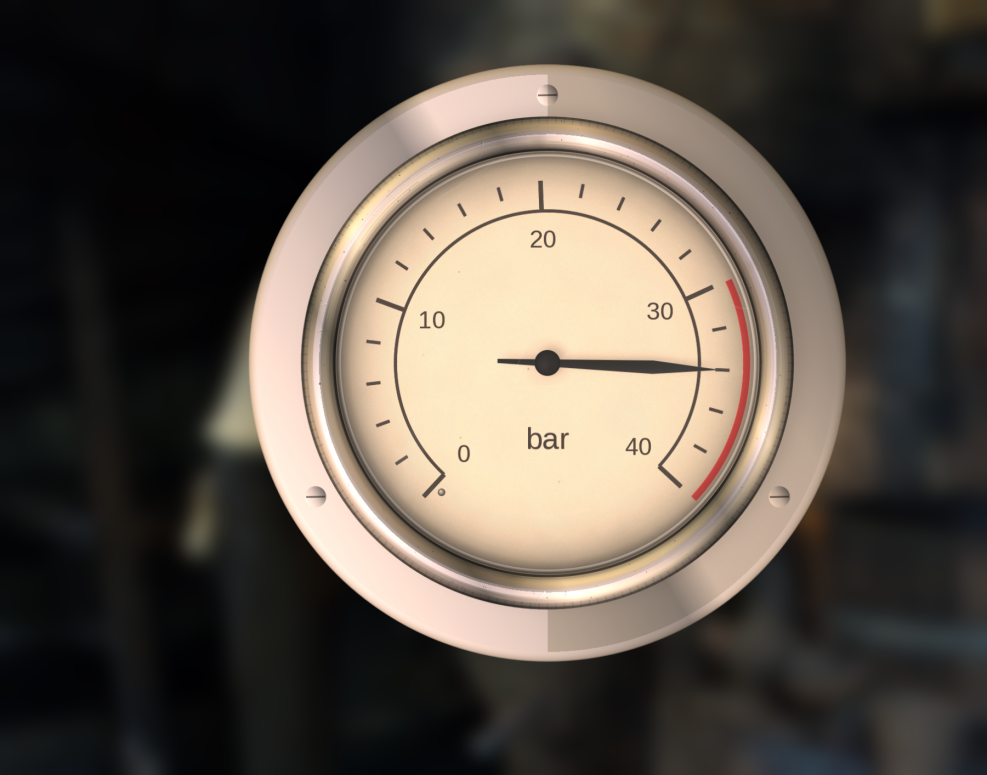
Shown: 34 (bar)
